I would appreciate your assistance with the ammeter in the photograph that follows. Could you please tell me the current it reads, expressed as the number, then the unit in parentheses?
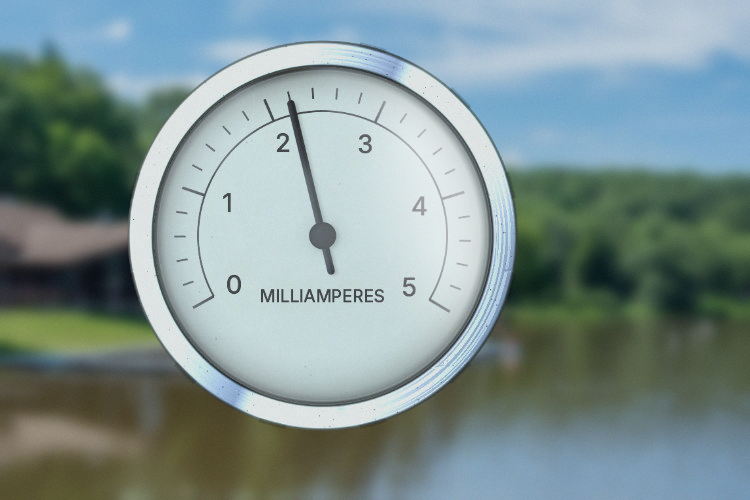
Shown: 2.2 (mA)
